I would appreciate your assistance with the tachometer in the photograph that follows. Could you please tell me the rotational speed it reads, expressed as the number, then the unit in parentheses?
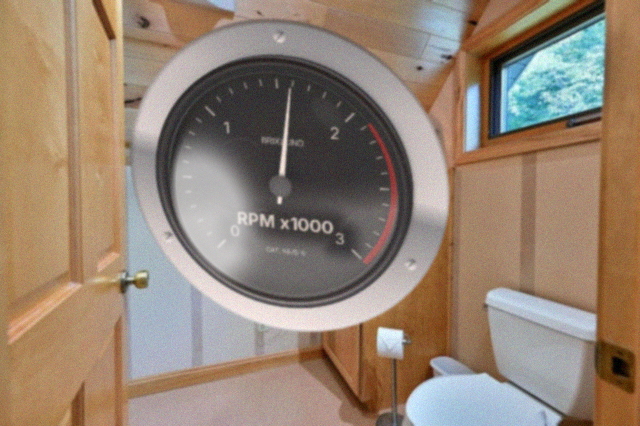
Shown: 1600 (rpm)
